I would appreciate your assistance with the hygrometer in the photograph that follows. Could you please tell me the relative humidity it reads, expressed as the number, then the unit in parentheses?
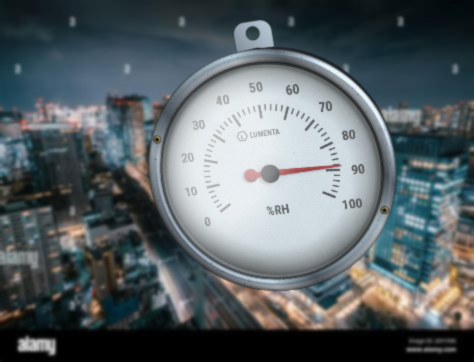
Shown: 88 (%)
